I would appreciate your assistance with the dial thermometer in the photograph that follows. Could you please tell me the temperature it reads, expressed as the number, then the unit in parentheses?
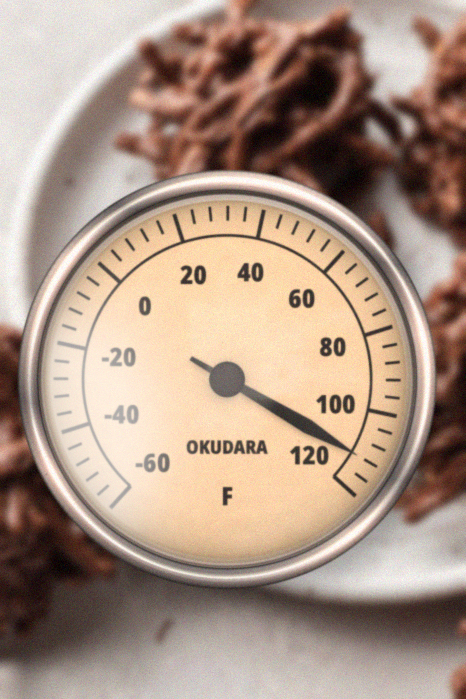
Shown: 112 (°F)
